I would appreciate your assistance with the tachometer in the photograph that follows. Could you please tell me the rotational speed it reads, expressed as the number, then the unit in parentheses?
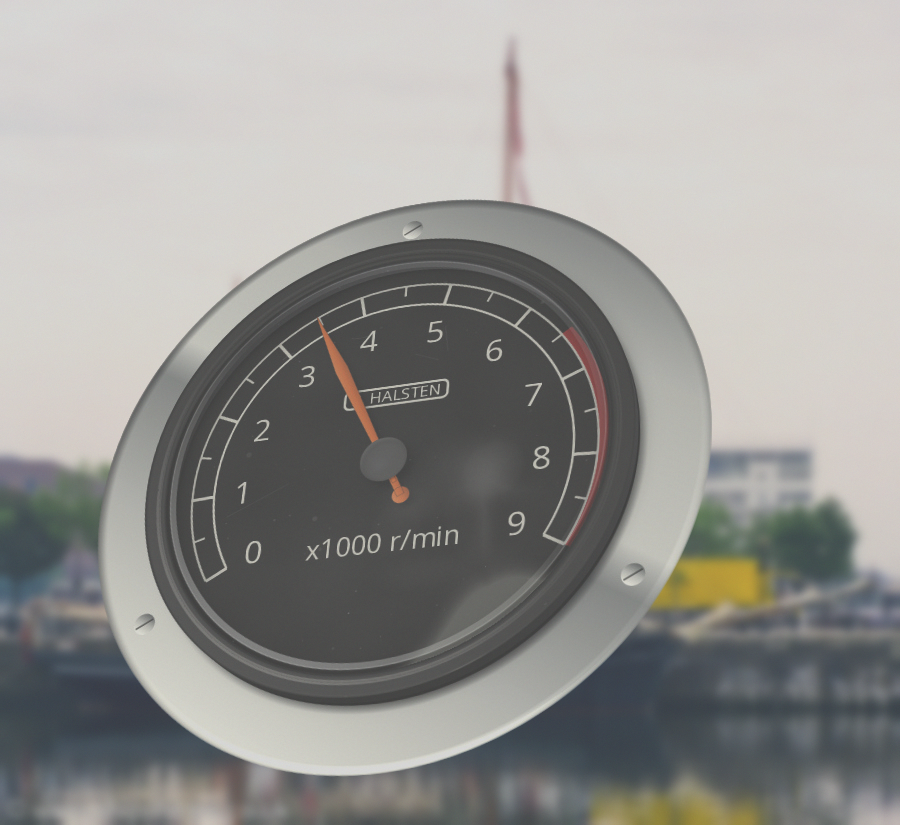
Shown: 3500 (rpm)
